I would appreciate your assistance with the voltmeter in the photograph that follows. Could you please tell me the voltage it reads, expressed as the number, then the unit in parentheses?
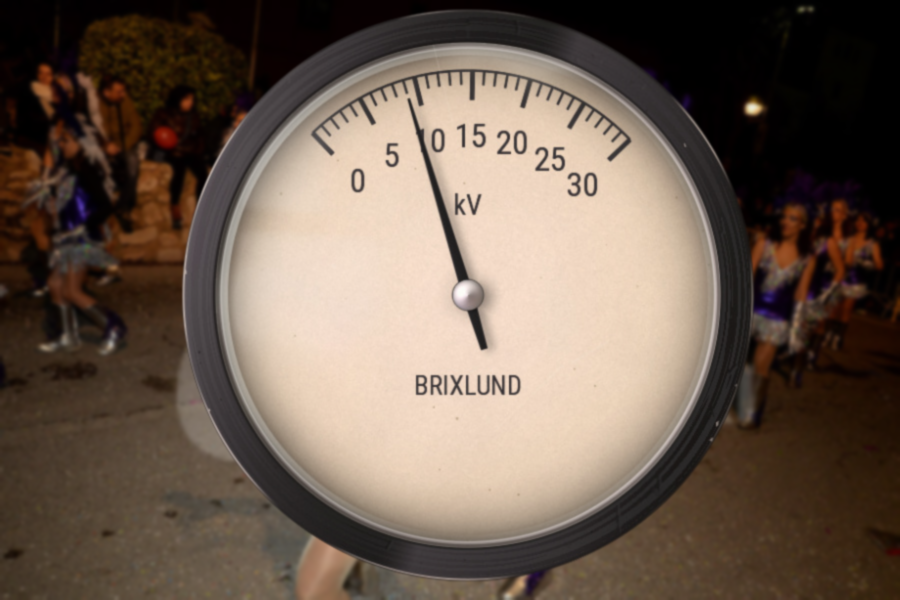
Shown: 9 (kV)
